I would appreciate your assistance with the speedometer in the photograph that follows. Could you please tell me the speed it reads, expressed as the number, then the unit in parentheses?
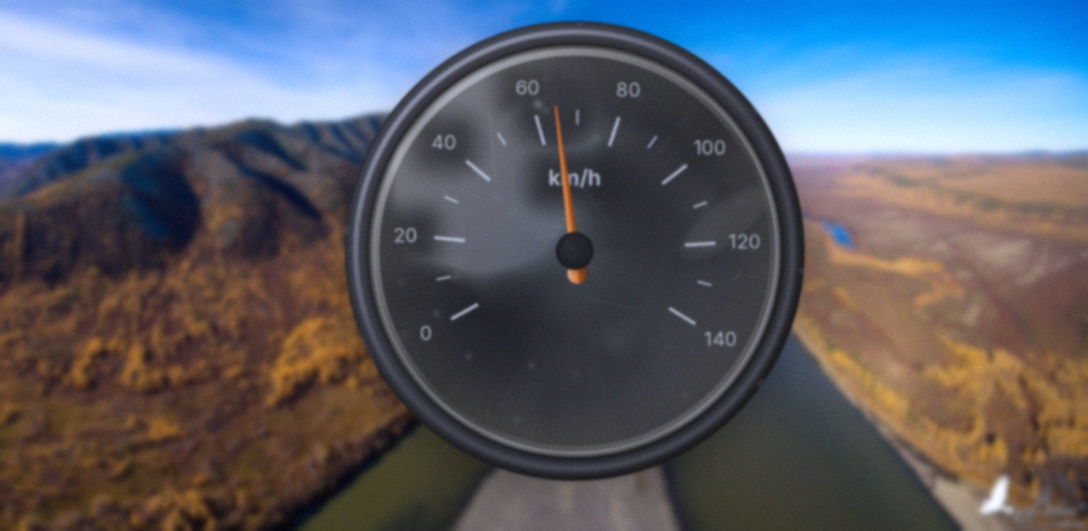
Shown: 65 (km/h)
